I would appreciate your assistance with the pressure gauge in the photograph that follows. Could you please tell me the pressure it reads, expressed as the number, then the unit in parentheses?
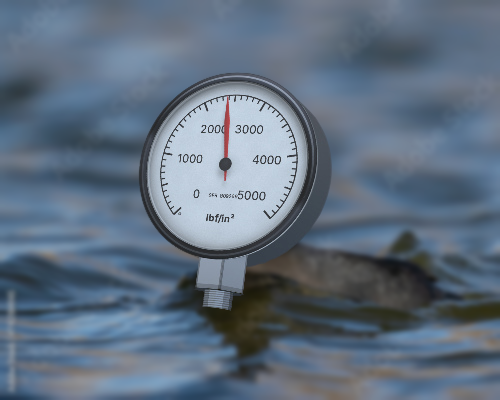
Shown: 2400 (psi)
